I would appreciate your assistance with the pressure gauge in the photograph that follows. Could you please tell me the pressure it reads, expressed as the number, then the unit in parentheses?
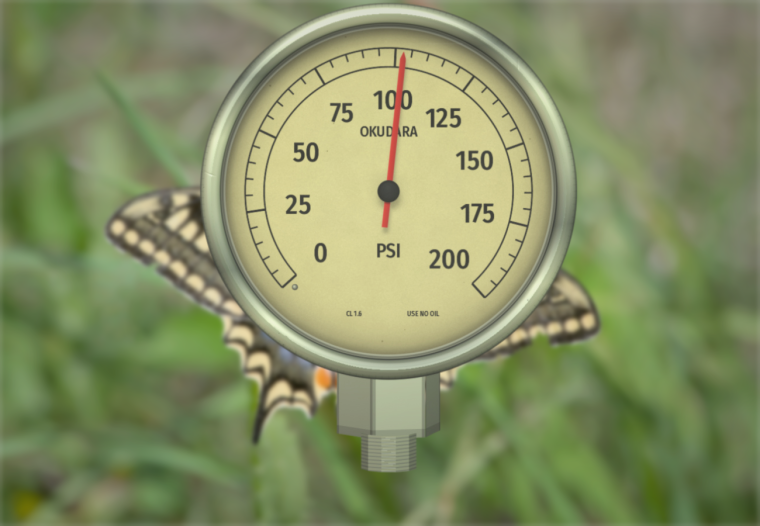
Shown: 102.5 (psi)
